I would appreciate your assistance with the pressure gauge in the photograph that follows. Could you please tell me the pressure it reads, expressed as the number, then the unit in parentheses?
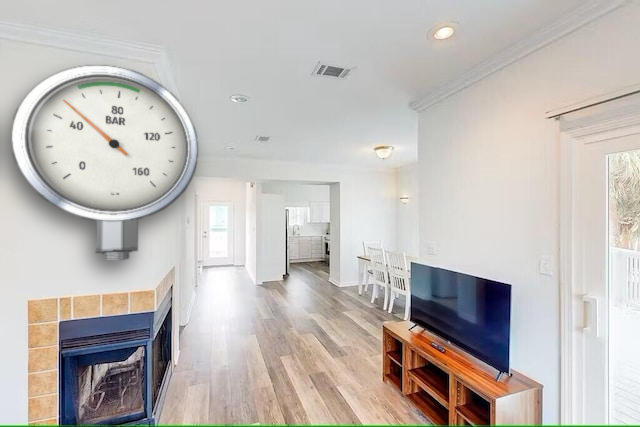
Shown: 50 (bar)
